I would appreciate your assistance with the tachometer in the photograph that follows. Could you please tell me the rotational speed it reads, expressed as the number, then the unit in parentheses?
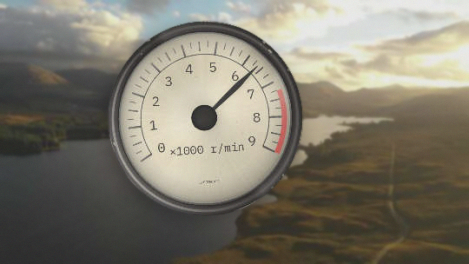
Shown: 6375 (rpm)
